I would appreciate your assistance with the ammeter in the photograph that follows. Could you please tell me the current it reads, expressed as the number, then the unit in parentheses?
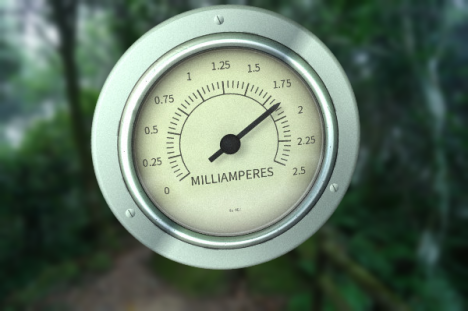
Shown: 1.85 (mA)
